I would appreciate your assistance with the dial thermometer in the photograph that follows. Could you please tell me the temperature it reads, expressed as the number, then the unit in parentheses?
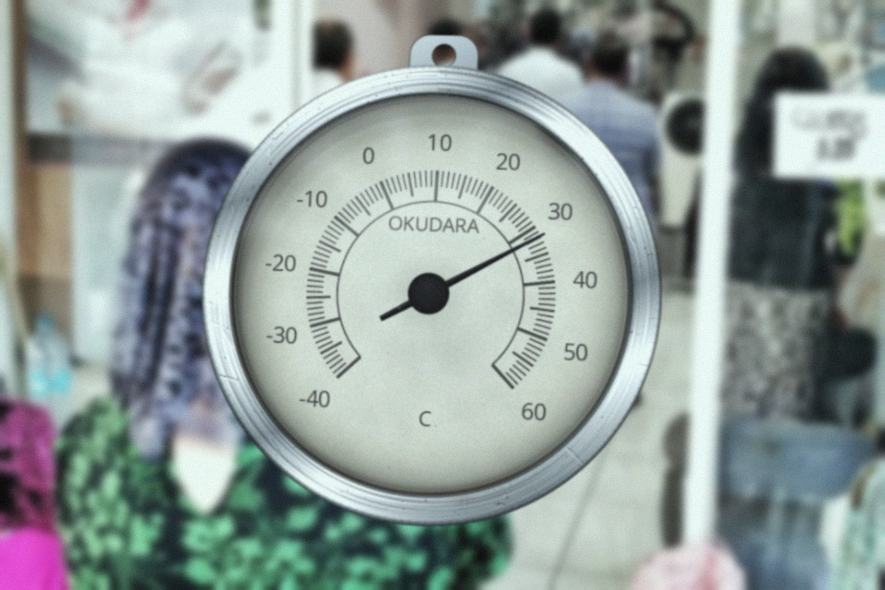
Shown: 32 (°C)
